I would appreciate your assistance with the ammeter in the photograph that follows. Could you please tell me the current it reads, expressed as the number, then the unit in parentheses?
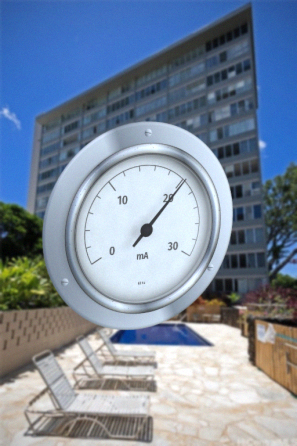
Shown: 20 (mA)
